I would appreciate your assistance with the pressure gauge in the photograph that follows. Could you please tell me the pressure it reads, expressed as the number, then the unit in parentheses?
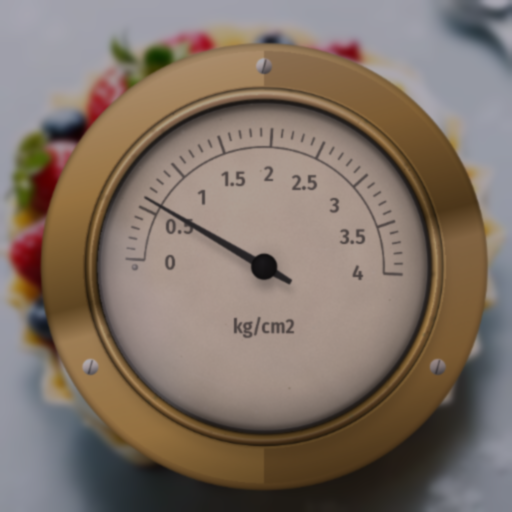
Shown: 0.6 (kg/cm²)
